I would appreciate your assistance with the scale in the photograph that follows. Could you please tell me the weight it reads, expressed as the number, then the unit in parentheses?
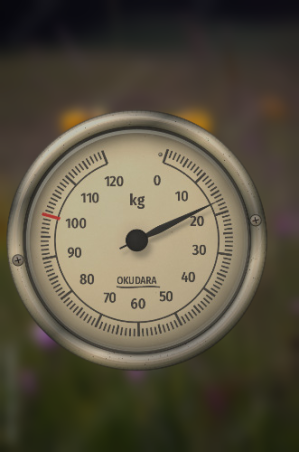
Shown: 17 (kg)
